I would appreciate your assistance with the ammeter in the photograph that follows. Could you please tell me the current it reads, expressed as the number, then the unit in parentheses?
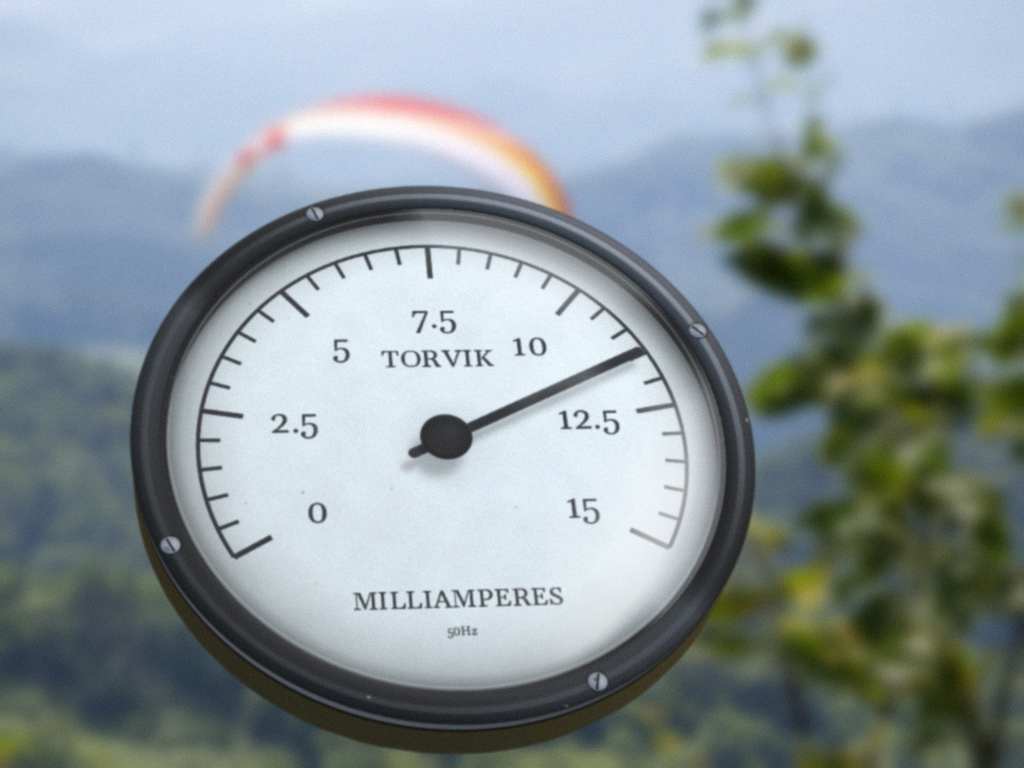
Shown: 11.5 (mA)
